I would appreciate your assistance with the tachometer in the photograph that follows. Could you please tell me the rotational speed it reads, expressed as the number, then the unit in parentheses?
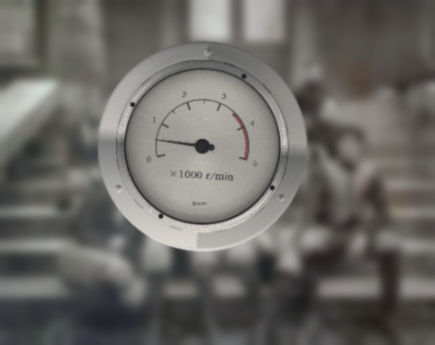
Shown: 500 (rpm)
